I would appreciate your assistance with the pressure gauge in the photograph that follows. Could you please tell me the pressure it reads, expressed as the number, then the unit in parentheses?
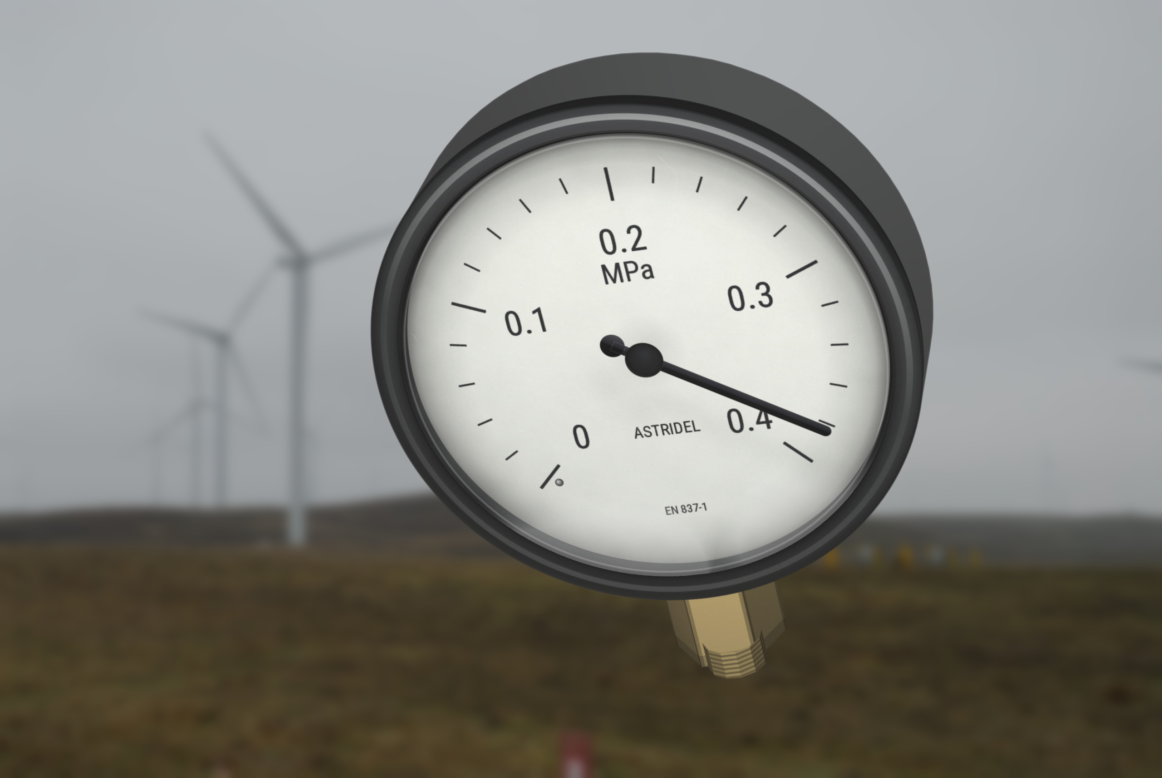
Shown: 0.38 (MPa)
